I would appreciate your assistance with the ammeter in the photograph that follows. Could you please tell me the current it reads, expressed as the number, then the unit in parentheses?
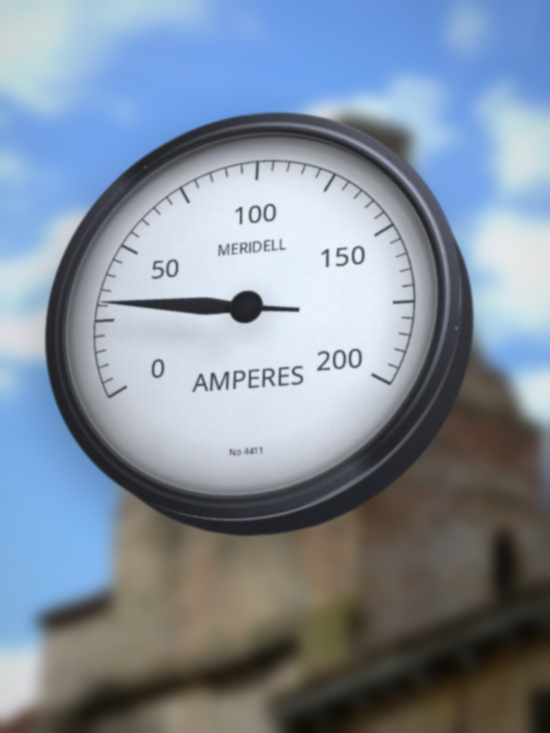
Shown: 30 (A)
